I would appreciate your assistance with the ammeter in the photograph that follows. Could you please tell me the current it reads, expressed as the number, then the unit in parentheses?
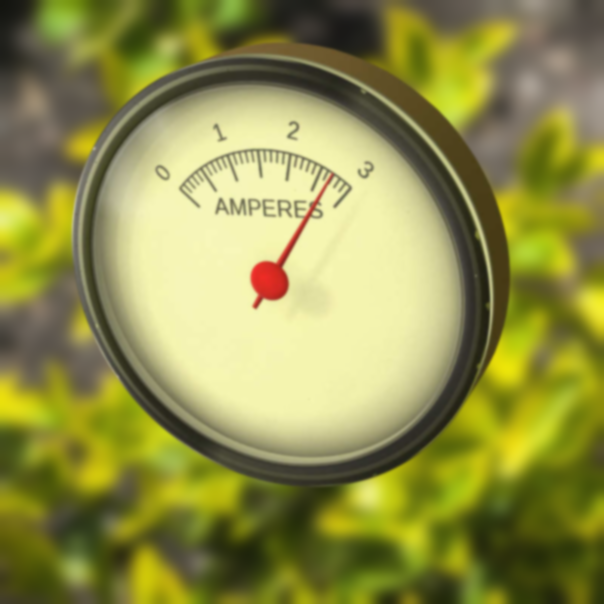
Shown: 2.7 (A)
